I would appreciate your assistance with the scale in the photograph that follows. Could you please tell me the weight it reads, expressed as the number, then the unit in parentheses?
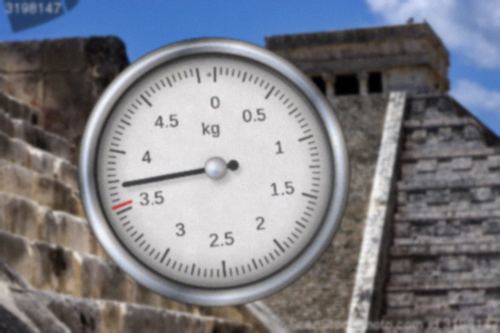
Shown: 3.7 (kg)
